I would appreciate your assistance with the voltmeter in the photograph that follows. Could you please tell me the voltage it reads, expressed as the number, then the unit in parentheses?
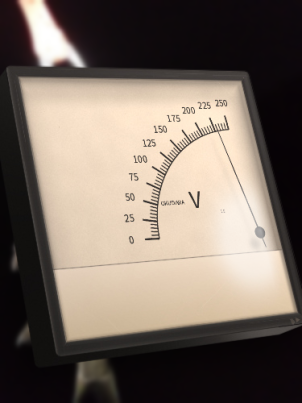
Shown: 225 (V)
